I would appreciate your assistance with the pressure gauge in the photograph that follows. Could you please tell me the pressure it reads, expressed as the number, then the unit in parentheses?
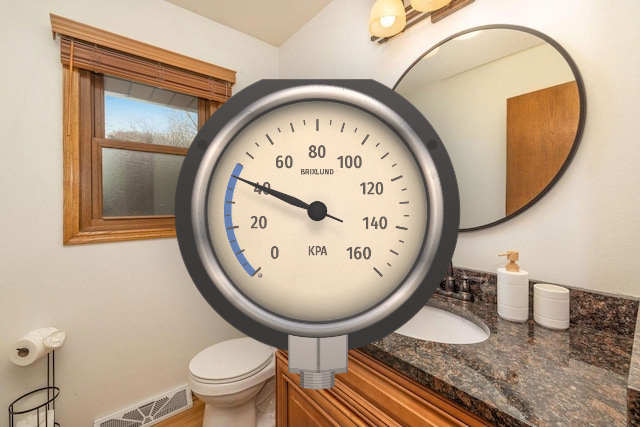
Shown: 40 (kPa)
